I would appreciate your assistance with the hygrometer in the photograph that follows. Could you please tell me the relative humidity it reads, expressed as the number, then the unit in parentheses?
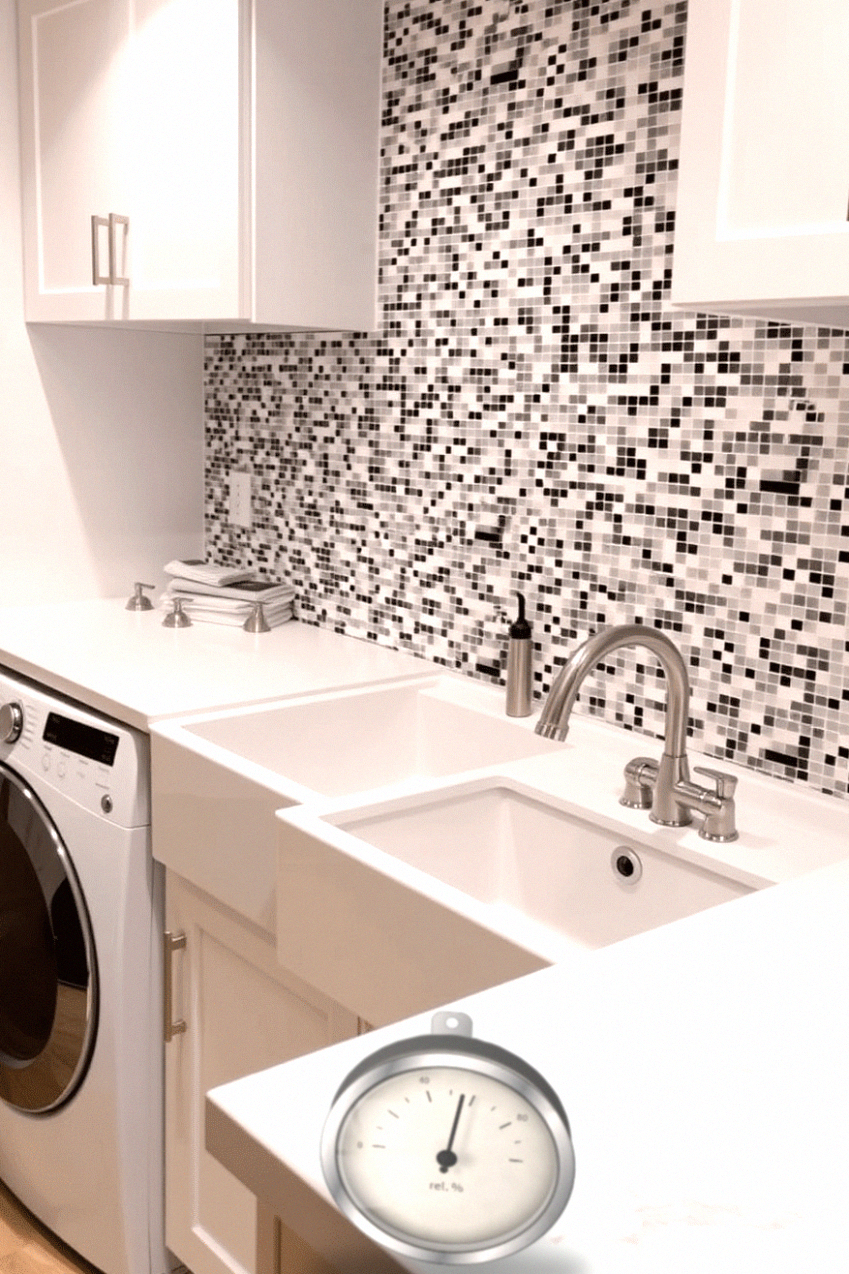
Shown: 55 (%)
